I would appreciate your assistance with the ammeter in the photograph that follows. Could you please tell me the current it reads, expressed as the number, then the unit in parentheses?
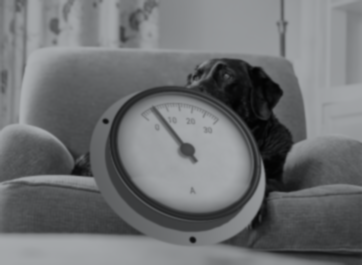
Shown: 5 (A)
